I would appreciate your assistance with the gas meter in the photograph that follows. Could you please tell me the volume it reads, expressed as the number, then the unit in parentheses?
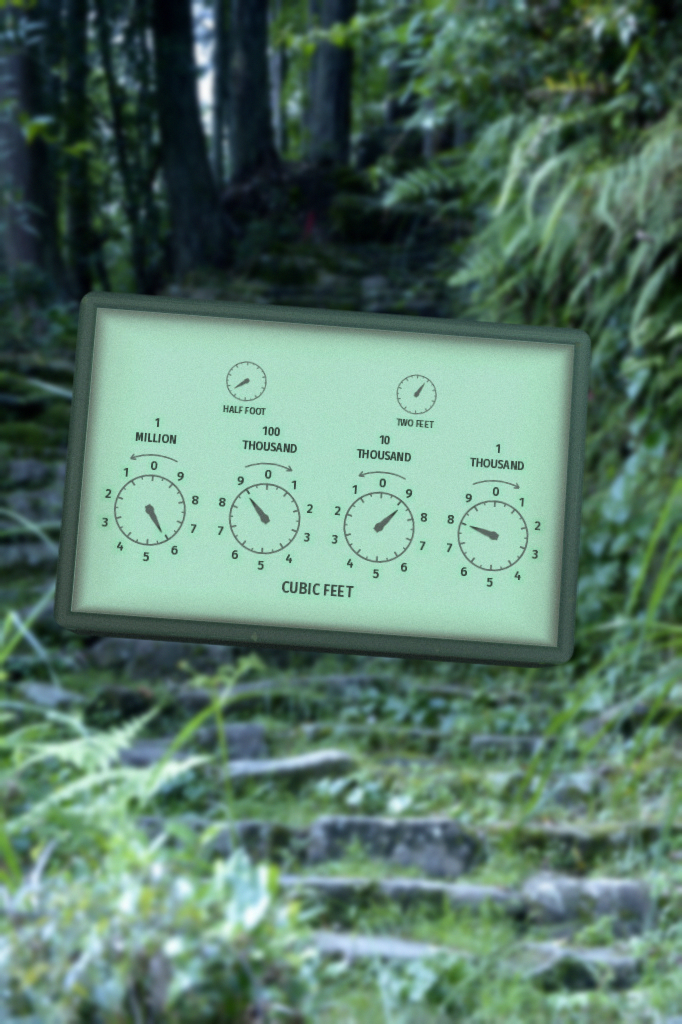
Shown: 588800 (ft³)
